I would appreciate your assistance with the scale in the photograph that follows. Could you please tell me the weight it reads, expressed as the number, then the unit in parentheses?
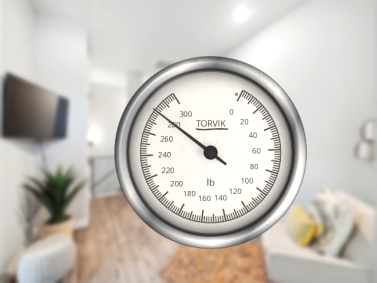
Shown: 280 (lb)
